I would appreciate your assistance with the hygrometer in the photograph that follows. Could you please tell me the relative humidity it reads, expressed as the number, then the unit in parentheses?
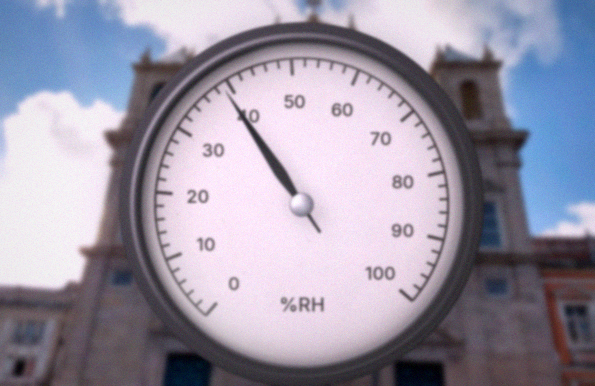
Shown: 39 (%)
